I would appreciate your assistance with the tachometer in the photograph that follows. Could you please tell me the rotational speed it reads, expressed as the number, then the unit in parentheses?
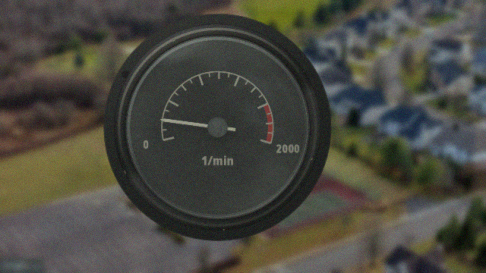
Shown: 200 (rpm)
